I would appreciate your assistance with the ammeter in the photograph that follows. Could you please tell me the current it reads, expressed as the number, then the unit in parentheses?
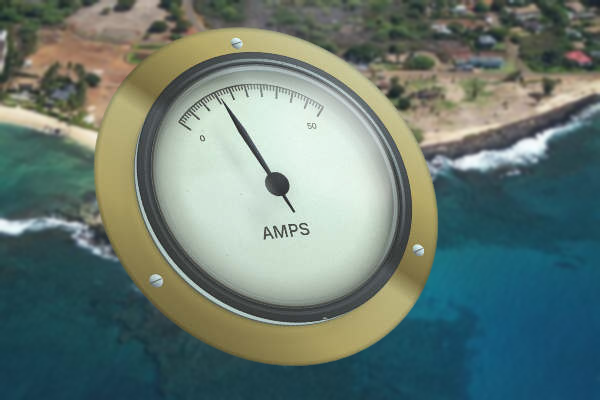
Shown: 15 (A)
